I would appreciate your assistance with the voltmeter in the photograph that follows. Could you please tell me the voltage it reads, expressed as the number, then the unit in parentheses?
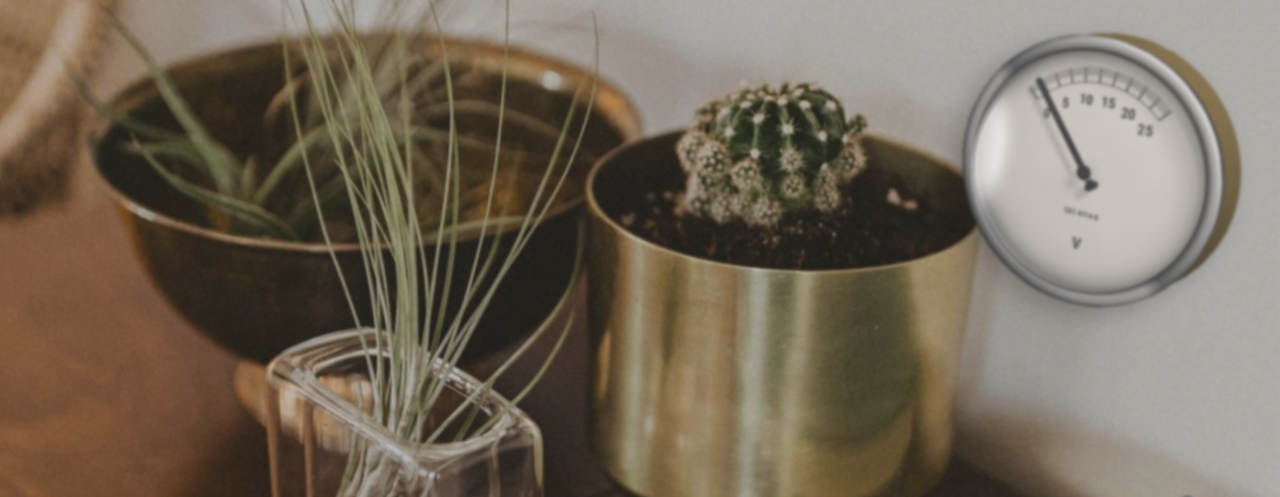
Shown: 2.5 (V)
